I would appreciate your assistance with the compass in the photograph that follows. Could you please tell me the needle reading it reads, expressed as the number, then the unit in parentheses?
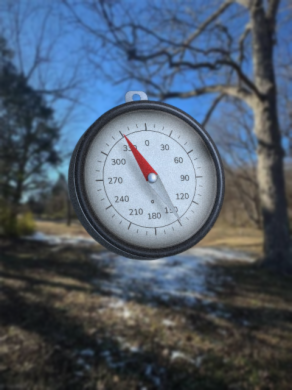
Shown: 330 (°)
